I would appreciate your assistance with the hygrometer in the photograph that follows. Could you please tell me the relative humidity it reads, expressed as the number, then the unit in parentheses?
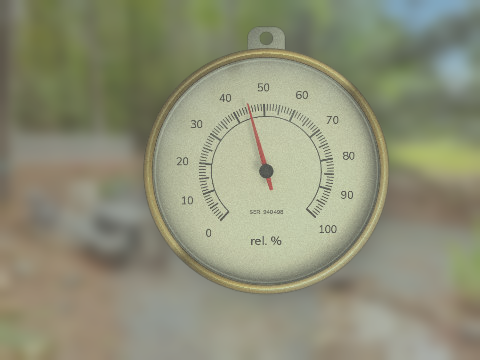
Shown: 45 (%)
